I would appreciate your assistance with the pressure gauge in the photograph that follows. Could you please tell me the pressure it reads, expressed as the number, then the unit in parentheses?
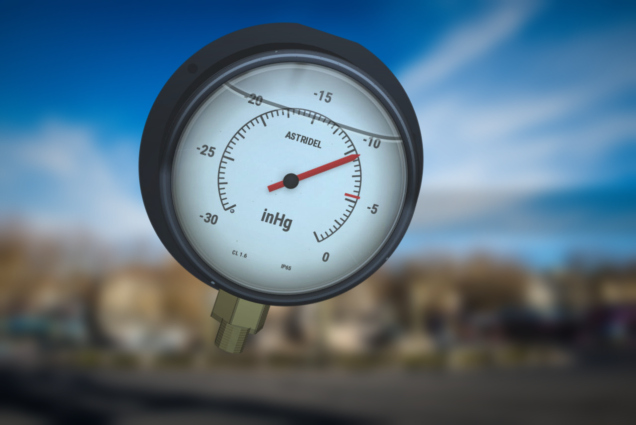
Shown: -9.5 (inHg)
